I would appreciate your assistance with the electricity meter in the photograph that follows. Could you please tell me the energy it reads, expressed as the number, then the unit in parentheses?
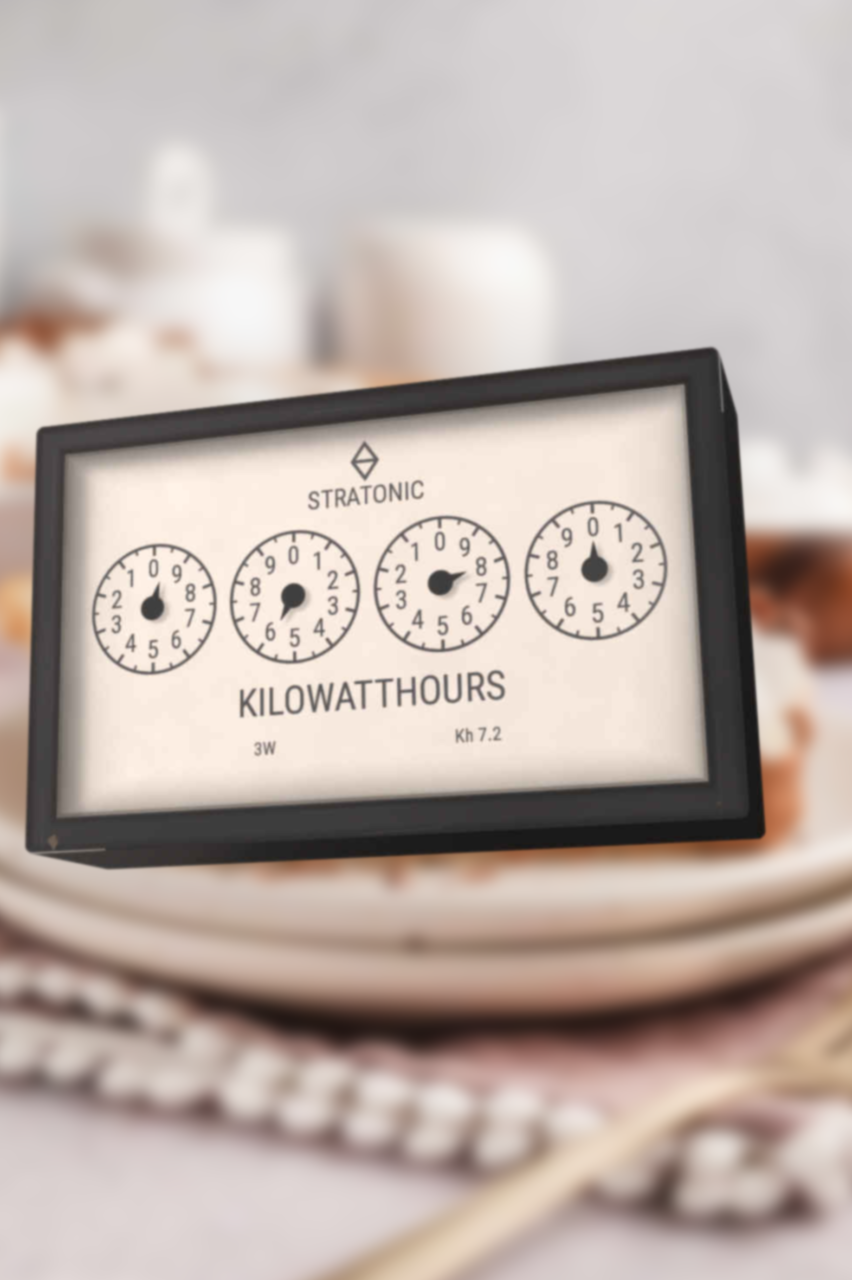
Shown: 9580 (kWh)
